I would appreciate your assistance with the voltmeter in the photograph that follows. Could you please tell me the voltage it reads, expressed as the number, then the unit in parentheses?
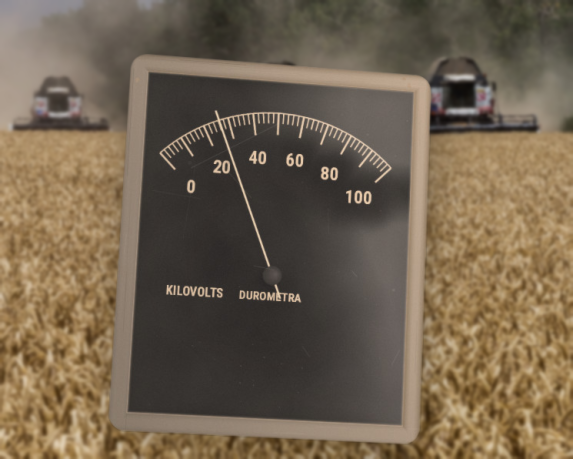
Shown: 26 (kV)
